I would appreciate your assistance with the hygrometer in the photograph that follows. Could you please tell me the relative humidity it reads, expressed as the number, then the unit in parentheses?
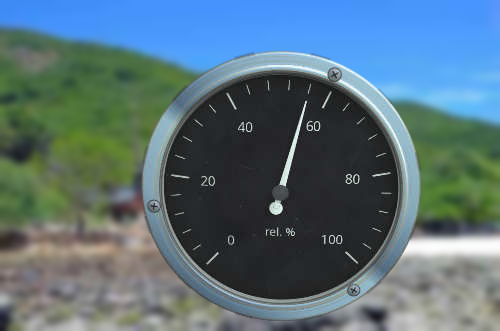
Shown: 56 (%)
